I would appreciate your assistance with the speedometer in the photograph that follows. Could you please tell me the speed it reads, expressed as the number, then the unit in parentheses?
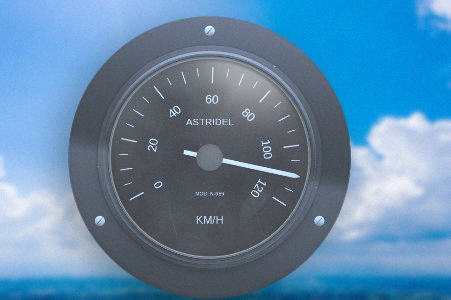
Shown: 110 (km/h)
